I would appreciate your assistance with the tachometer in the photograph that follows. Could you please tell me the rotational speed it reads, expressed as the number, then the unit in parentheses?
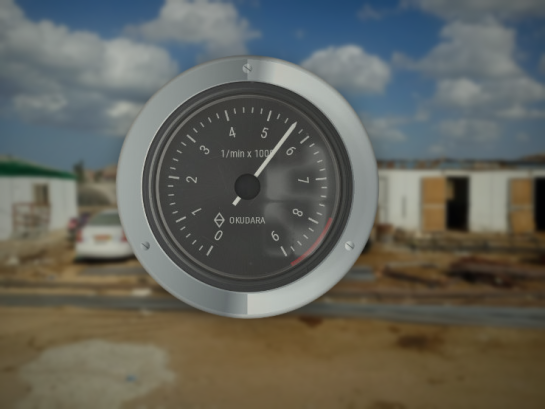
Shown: 5600 (rpm)
